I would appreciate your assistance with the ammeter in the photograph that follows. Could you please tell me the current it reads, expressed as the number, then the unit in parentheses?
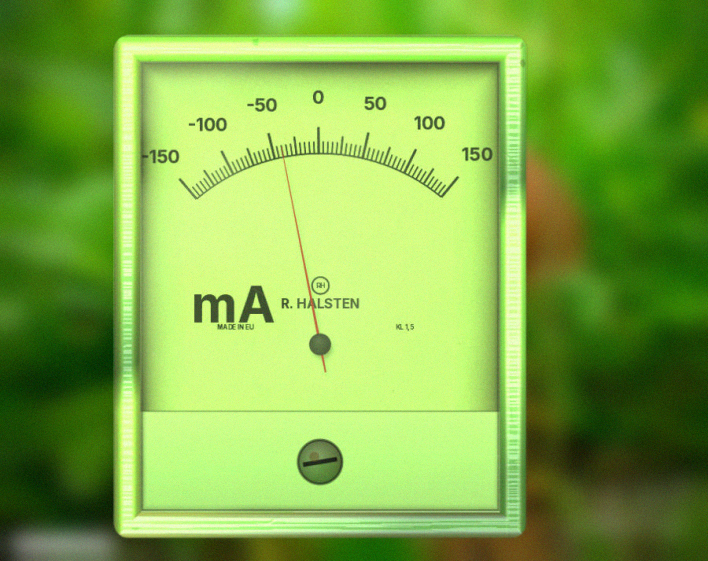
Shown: -40 (mA)
